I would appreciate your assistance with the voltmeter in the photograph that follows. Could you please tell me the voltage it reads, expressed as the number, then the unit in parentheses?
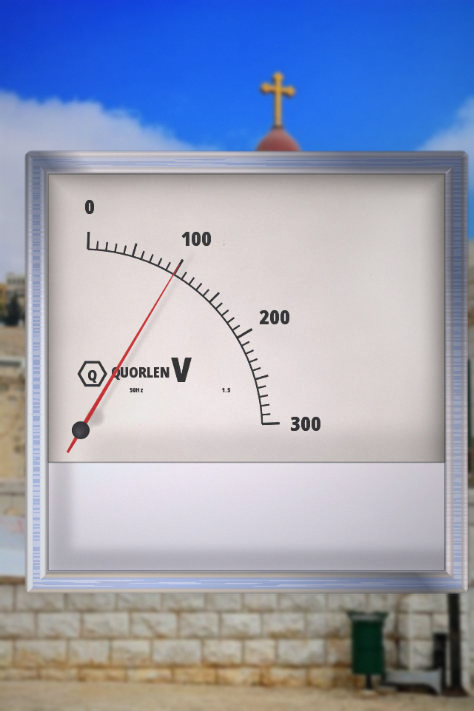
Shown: 100 (V)
